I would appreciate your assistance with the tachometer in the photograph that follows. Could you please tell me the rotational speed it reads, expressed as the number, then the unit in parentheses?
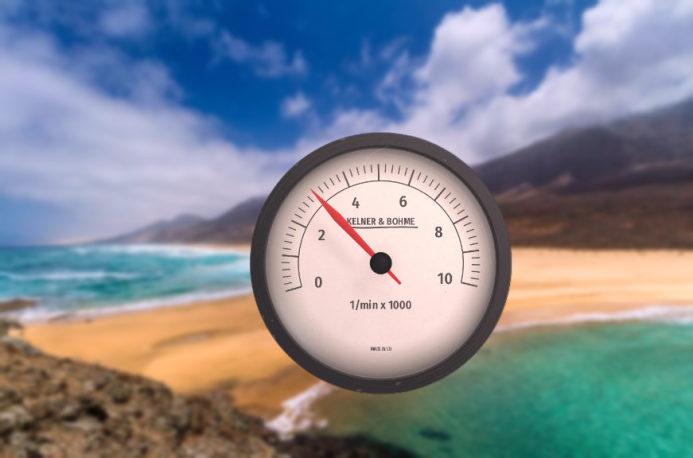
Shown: 3000 (rpm)
